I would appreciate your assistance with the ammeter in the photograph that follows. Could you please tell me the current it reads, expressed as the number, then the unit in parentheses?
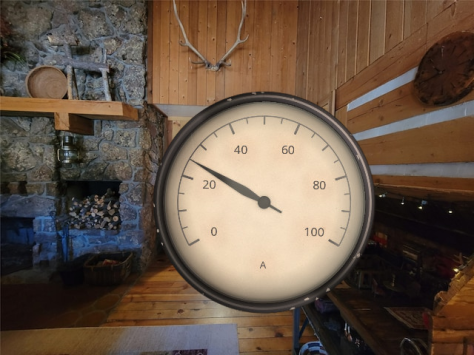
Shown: 25 (A)
